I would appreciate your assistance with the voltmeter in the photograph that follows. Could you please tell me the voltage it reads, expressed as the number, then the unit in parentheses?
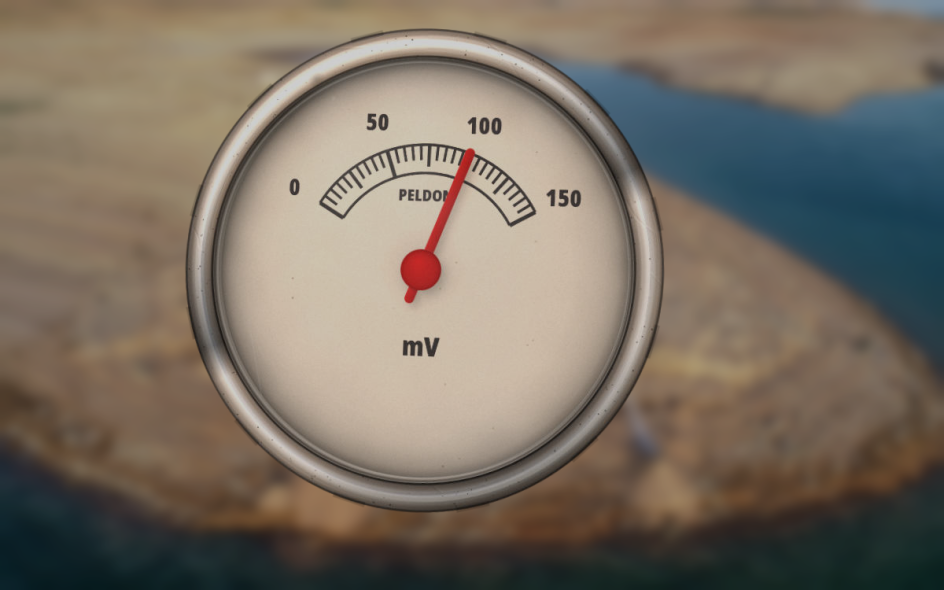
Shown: 100 (mV)
